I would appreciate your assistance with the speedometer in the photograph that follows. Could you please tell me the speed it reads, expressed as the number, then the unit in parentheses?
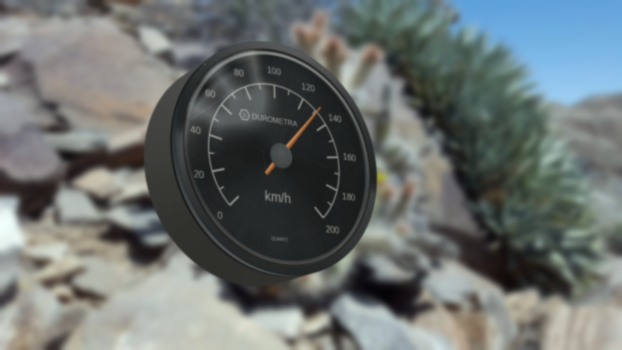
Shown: 130 (km/h)
